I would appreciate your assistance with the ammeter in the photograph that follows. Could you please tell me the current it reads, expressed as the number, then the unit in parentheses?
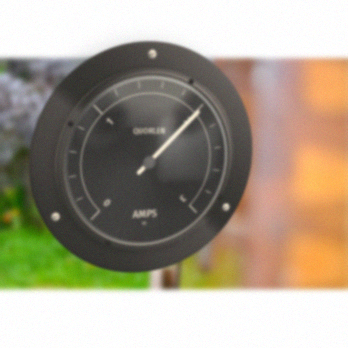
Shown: 2 (A)
